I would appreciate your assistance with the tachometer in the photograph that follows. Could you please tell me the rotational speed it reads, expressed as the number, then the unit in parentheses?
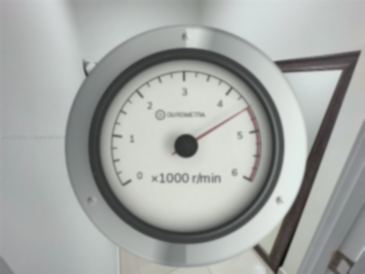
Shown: 4500 (rpm)
